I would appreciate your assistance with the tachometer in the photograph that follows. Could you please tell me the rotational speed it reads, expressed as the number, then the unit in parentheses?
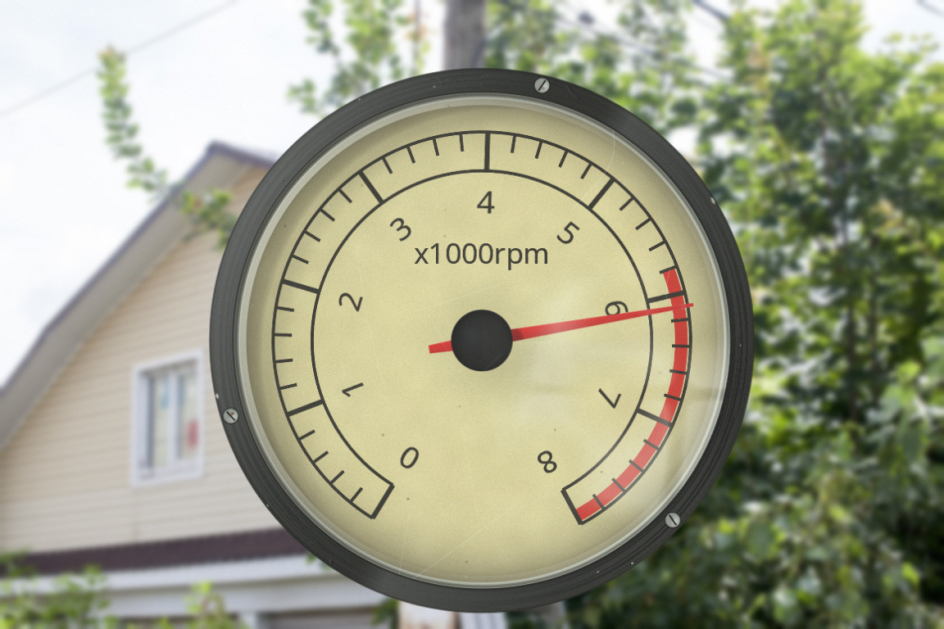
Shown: 6100 (rpm)
